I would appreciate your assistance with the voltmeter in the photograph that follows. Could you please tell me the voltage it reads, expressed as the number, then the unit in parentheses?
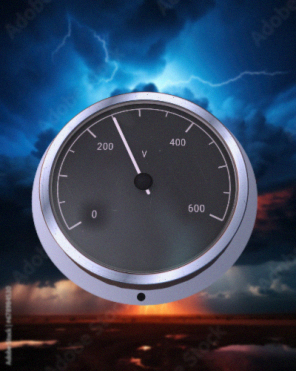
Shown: 250 (V)
